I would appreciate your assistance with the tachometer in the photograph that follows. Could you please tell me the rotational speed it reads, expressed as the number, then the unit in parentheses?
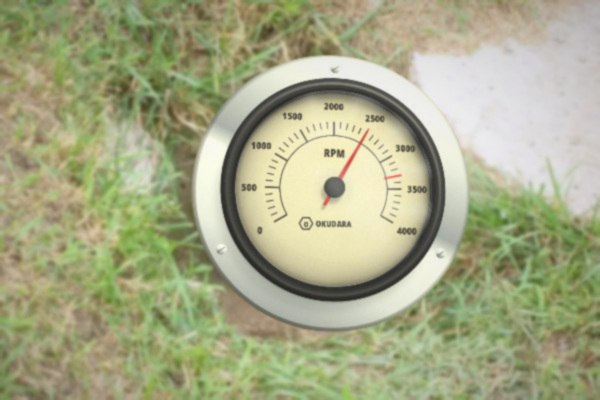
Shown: 2500 (rpm)
